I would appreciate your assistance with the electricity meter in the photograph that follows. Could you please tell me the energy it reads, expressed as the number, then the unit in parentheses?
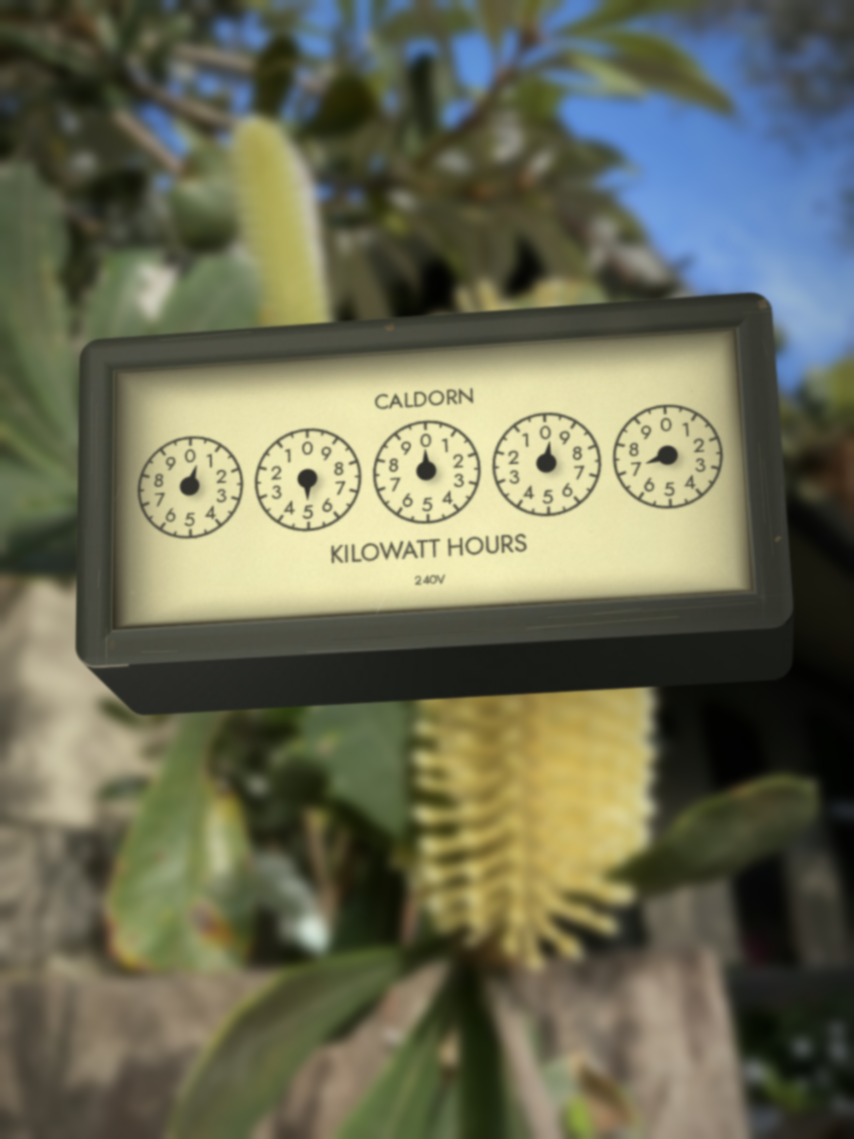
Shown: 4997 (kWh)
